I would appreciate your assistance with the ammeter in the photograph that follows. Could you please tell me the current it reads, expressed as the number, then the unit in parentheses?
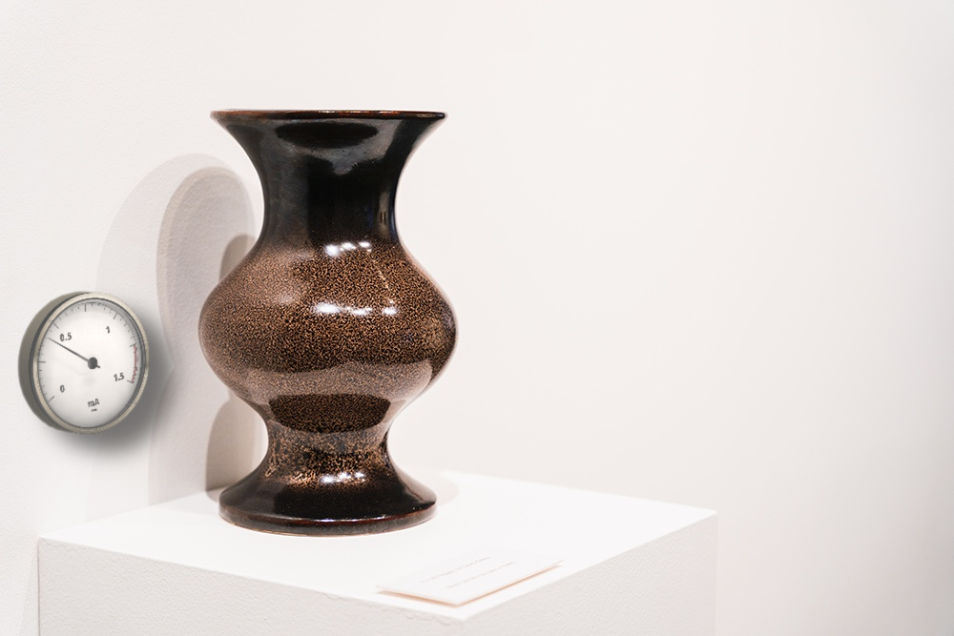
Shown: 0.4 (mA)
